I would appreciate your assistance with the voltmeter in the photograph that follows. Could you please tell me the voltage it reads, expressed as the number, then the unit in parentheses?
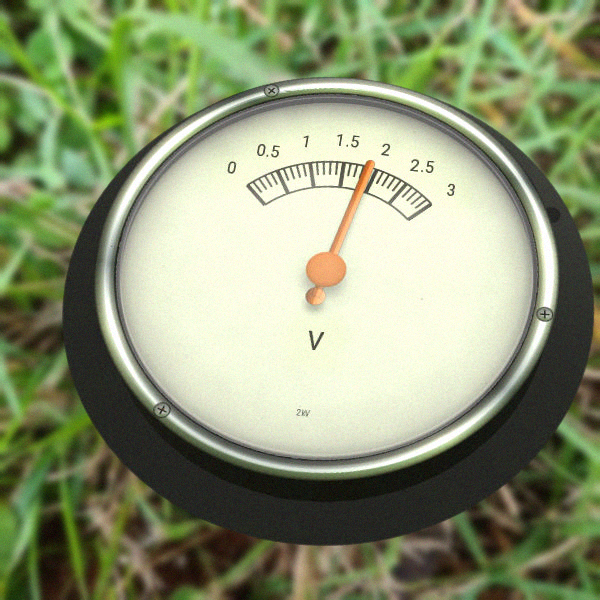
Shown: 1.9 (V)
